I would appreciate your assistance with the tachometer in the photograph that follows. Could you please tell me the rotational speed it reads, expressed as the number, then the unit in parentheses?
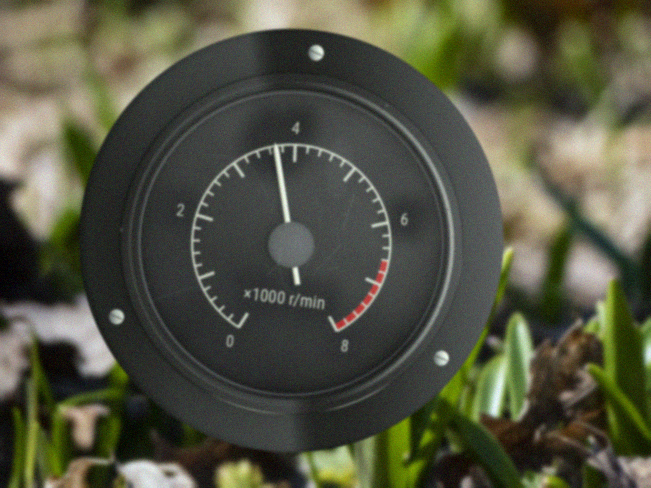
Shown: 3700 (rpm)
